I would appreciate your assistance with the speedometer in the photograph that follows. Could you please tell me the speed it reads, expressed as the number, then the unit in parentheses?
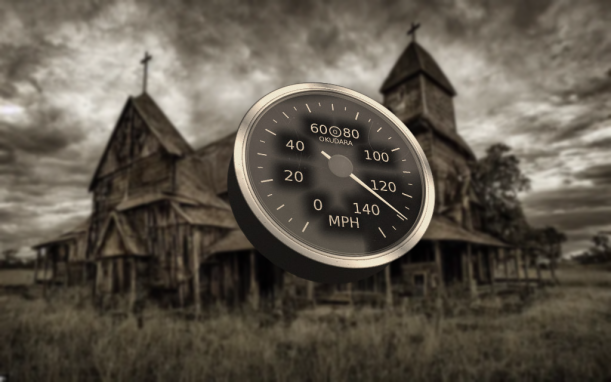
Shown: 130 (mph)
